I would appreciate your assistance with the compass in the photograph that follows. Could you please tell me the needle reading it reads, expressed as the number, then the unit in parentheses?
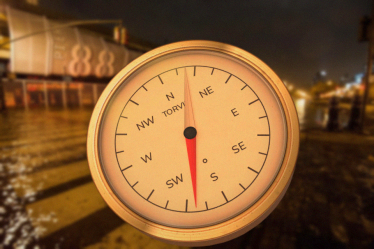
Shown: 202.5 (°)
